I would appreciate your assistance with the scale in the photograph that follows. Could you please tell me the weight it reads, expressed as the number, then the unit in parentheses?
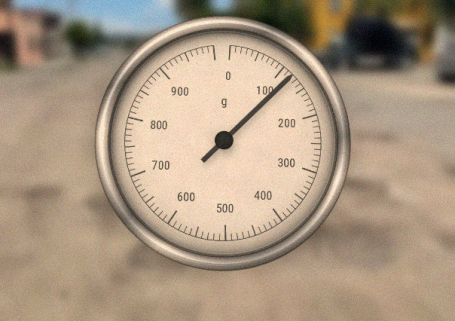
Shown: 120 (g)
